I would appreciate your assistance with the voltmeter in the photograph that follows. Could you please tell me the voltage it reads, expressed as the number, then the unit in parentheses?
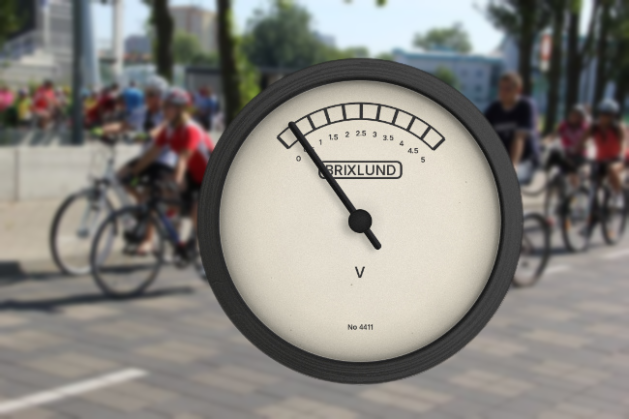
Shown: 0.5 (V)
